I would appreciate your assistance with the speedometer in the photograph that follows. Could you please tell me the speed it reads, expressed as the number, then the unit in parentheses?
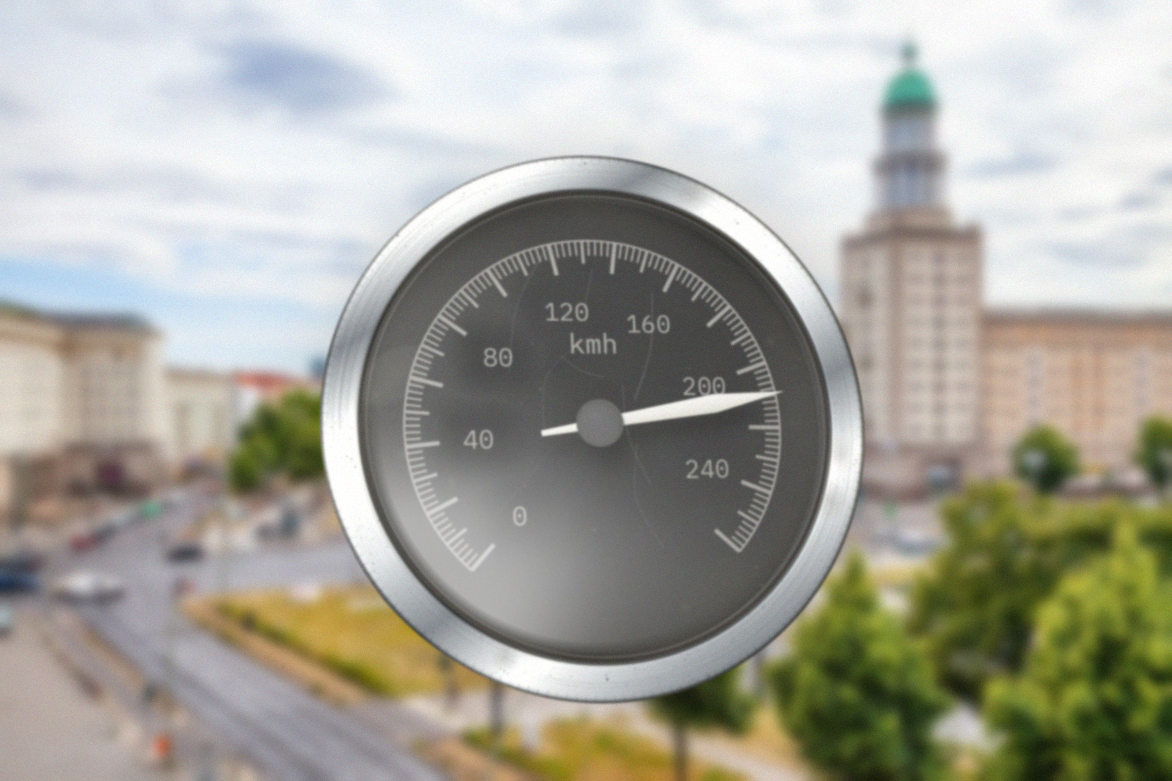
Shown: 210 (km/h)
